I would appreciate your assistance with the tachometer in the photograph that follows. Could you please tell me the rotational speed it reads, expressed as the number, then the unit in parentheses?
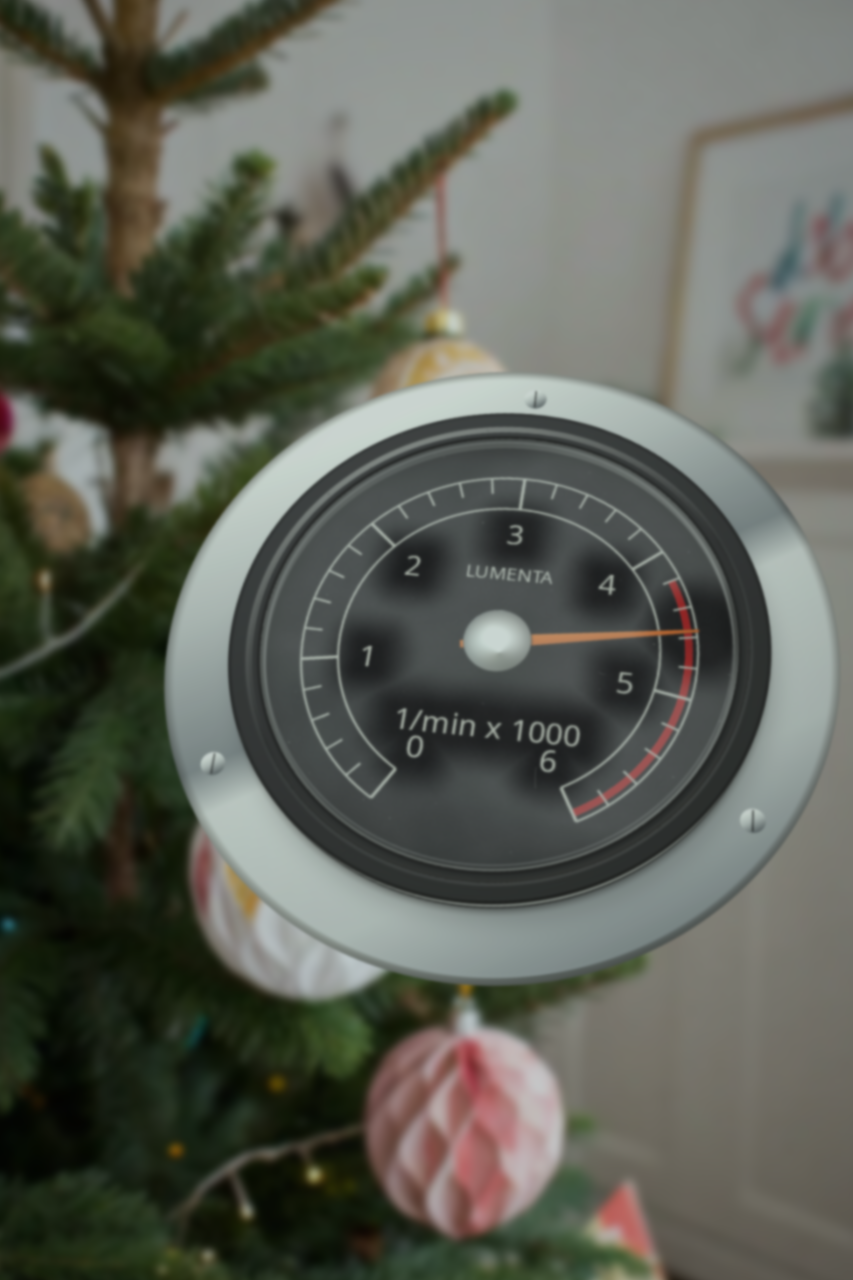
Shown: 4600 (rpm)
